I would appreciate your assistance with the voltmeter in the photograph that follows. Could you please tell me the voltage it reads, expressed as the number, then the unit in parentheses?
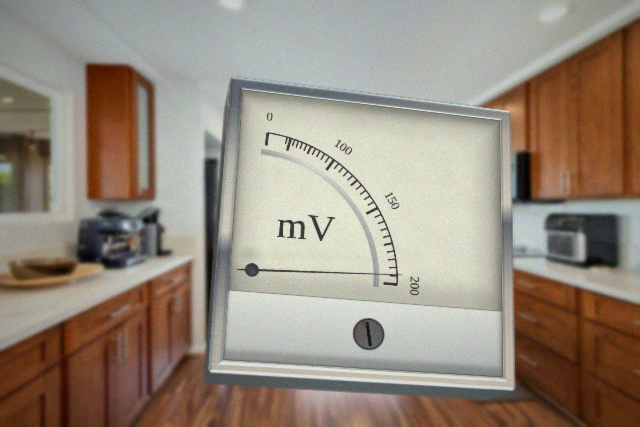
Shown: 195 (mV)
